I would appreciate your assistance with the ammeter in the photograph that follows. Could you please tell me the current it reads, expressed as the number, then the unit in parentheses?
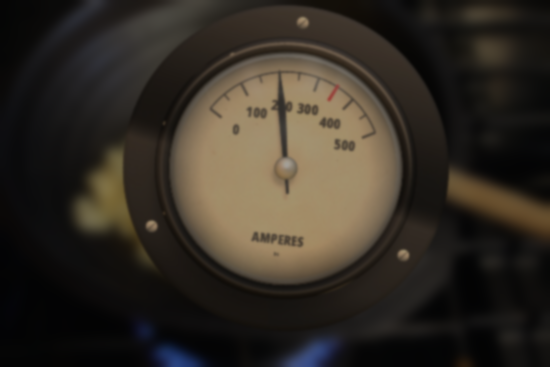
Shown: 200 (A)
